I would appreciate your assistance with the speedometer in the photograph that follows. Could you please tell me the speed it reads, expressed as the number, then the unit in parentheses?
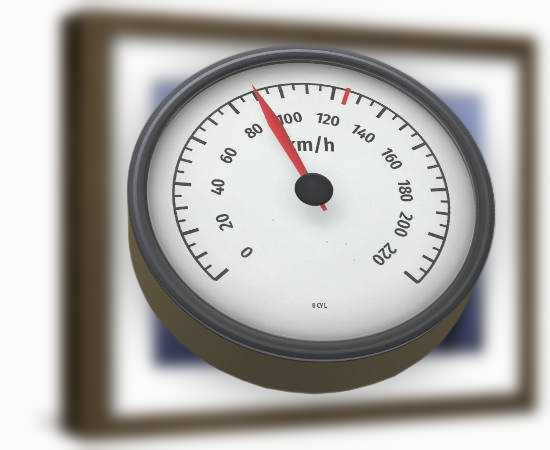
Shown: 90 (km/h)
